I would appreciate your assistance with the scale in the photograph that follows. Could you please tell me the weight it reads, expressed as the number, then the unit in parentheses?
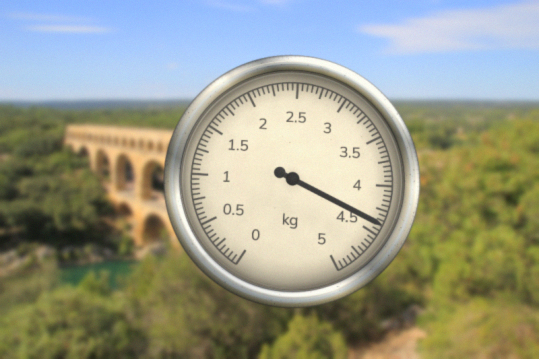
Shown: 4.4 (kg)
